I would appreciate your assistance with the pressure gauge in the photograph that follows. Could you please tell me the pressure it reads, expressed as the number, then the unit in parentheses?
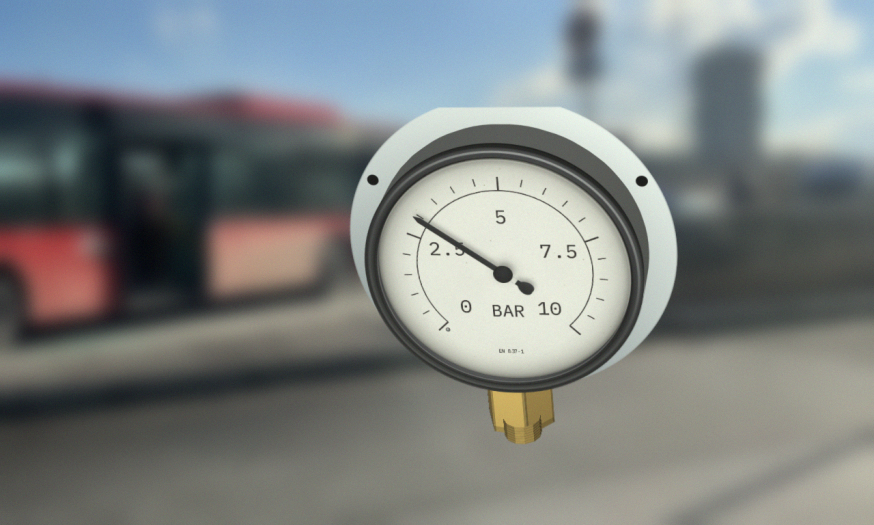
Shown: 3 (bar)
